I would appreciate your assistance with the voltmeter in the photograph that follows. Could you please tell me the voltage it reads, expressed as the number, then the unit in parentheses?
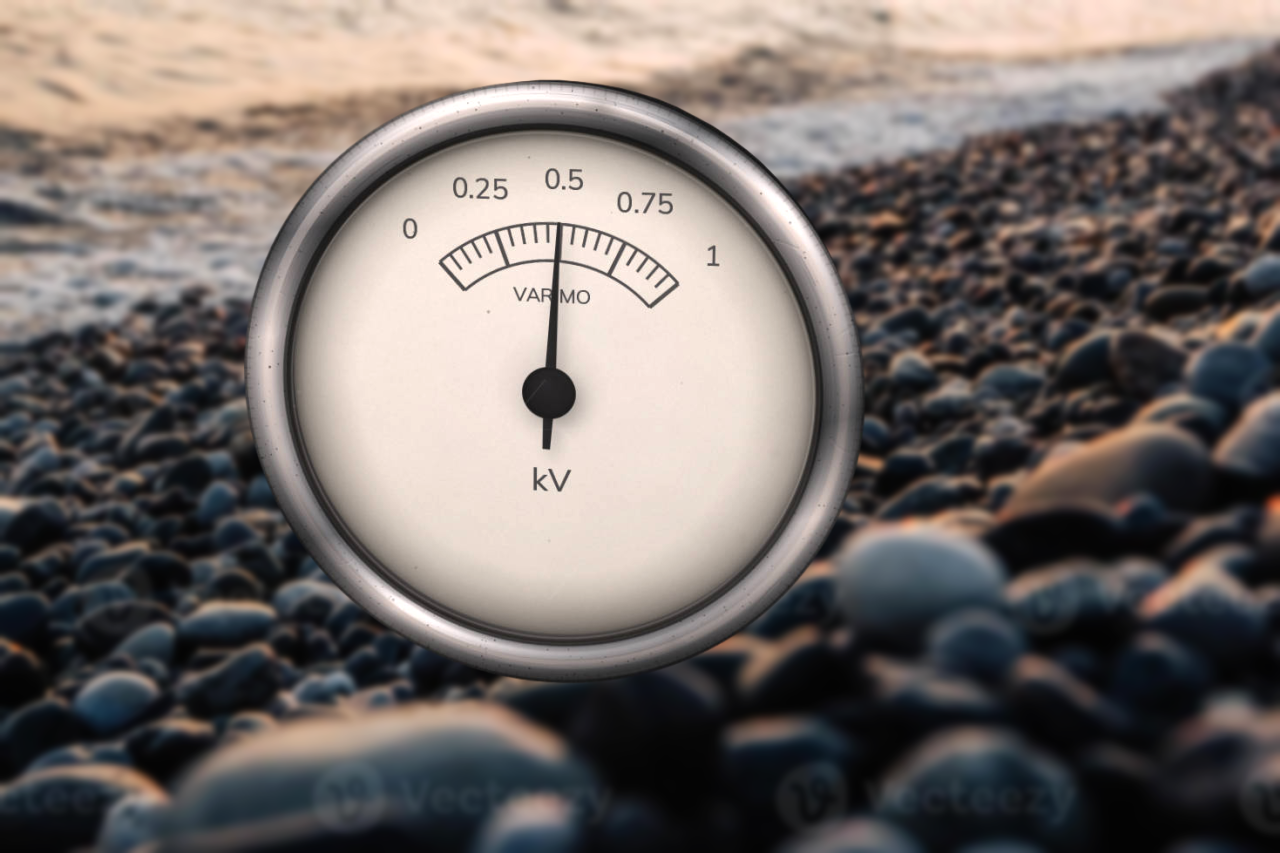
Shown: 0.5 (kV)
